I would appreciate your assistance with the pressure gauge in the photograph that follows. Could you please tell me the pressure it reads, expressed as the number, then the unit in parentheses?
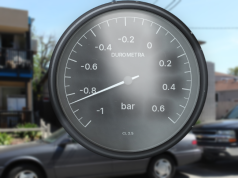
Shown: -0.85 (bar)
